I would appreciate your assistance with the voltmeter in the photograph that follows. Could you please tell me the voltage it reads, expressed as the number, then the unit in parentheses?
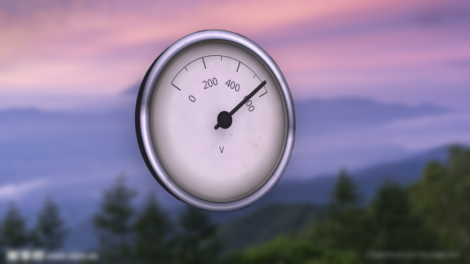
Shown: 550 (V)
